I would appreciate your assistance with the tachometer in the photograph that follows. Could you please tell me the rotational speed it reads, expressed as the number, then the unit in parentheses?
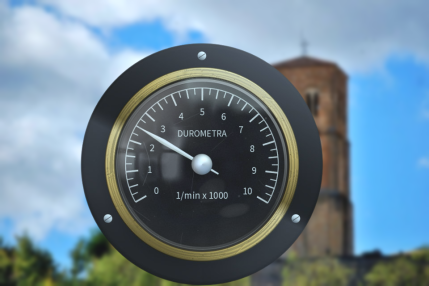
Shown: 2500 (rpm)
